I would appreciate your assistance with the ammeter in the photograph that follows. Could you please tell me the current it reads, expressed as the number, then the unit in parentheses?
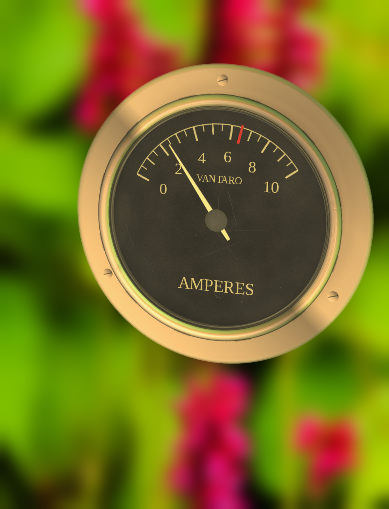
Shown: 2.5 (A)
